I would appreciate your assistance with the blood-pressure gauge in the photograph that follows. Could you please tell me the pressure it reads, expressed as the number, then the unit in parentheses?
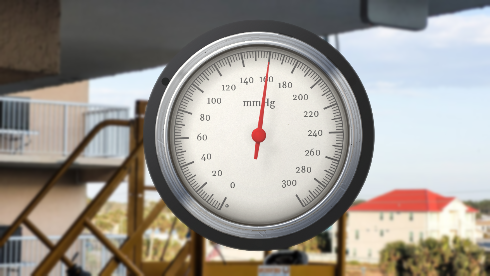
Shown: 160 (mmHg)
